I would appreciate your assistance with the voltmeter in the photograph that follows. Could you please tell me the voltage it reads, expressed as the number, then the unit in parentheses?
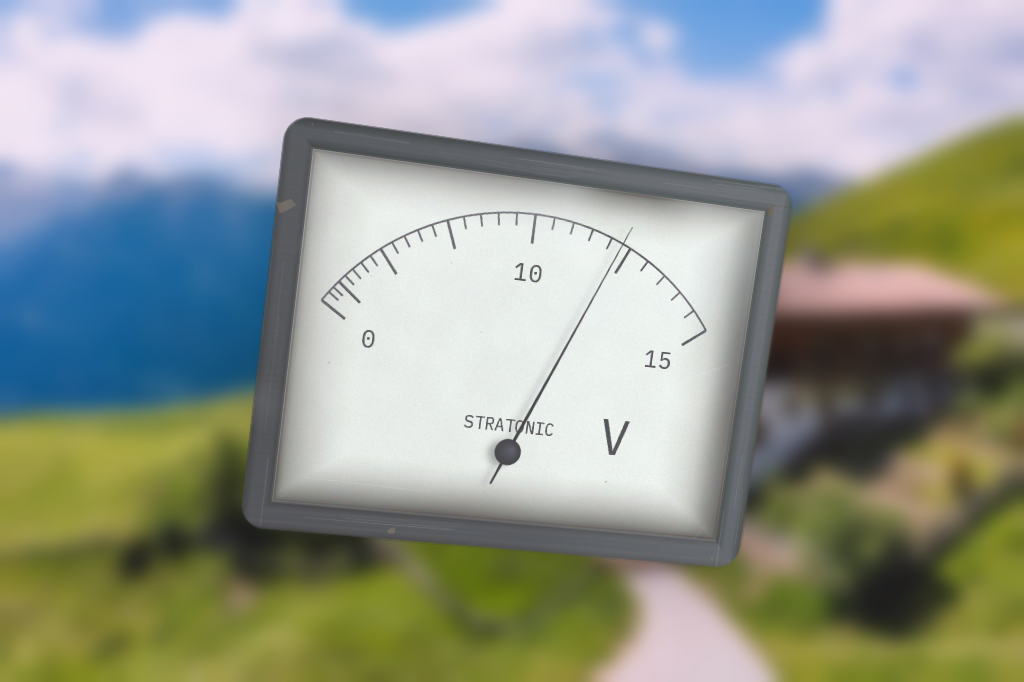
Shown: 12.25 (V)
